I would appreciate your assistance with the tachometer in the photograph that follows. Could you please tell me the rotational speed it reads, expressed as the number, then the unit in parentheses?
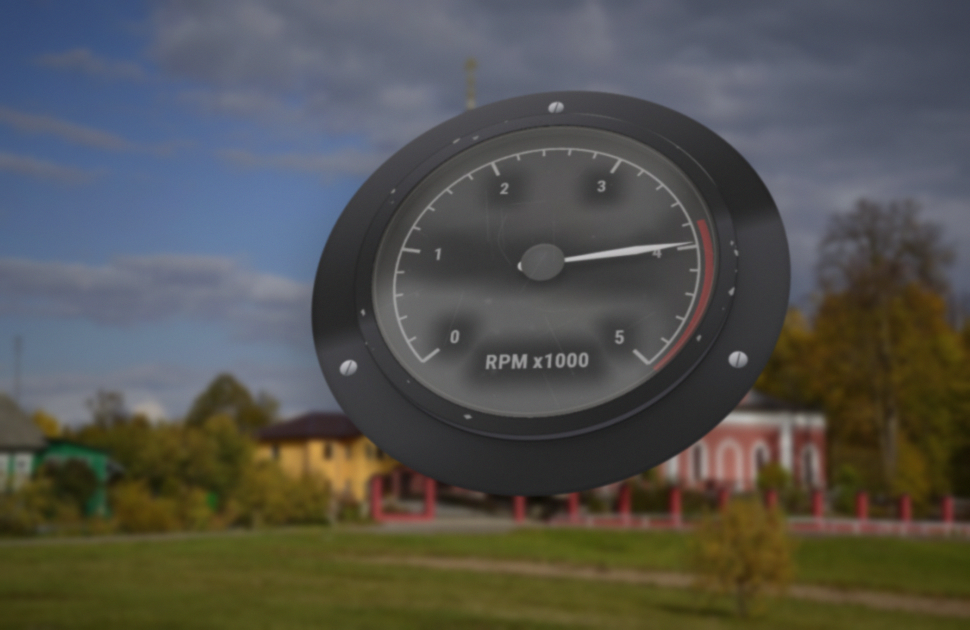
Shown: 4000 (rpm)
